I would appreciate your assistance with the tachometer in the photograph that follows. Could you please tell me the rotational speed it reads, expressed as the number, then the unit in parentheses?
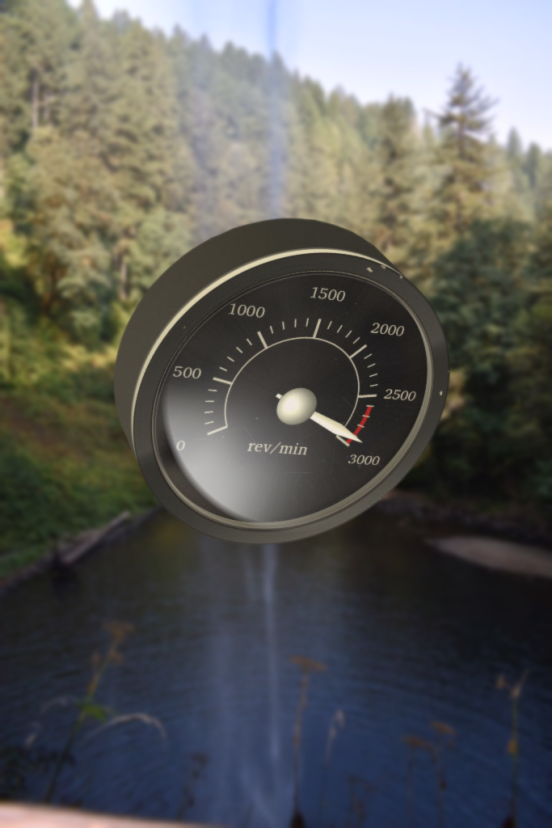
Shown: 2900 (rpm)
